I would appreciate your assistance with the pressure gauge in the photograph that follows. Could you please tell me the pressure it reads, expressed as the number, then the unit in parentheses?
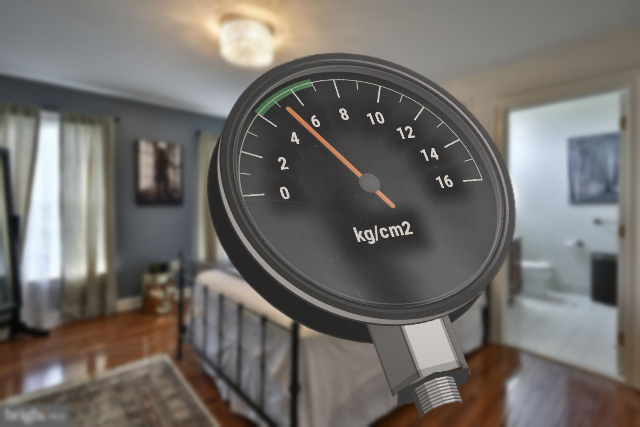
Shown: 5 (kg/cm²)
